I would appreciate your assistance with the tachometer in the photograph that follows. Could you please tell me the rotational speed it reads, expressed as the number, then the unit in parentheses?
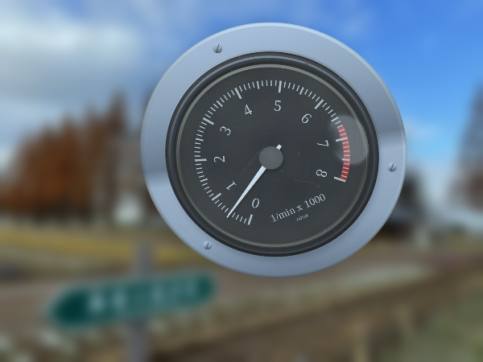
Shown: 500 (rpm)
